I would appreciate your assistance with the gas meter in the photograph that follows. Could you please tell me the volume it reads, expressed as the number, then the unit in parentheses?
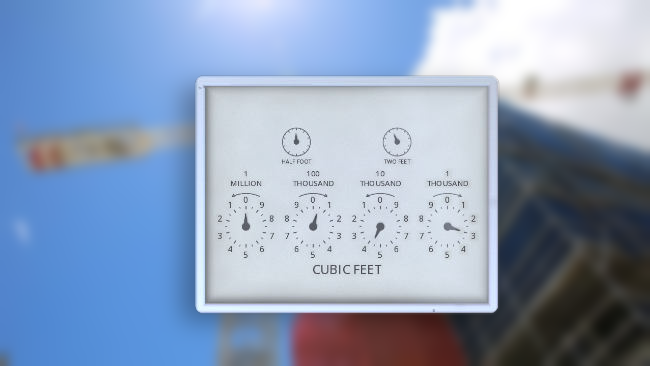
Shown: 4300 (ft³)
